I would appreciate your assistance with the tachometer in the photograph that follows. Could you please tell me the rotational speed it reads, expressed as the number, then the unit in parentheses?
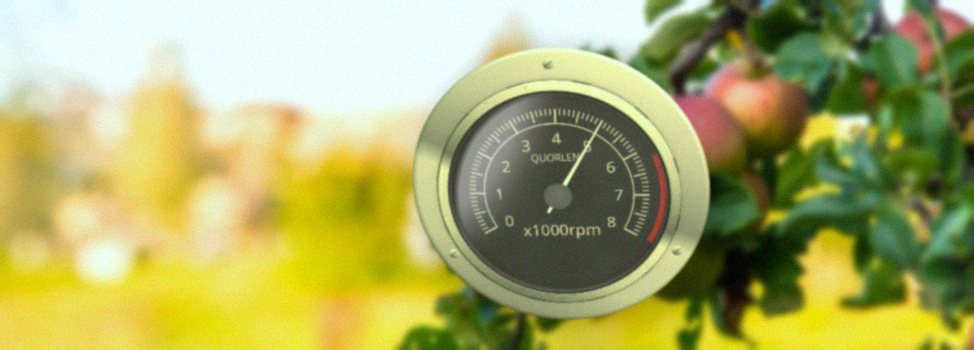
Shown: 5000 (rpm)
